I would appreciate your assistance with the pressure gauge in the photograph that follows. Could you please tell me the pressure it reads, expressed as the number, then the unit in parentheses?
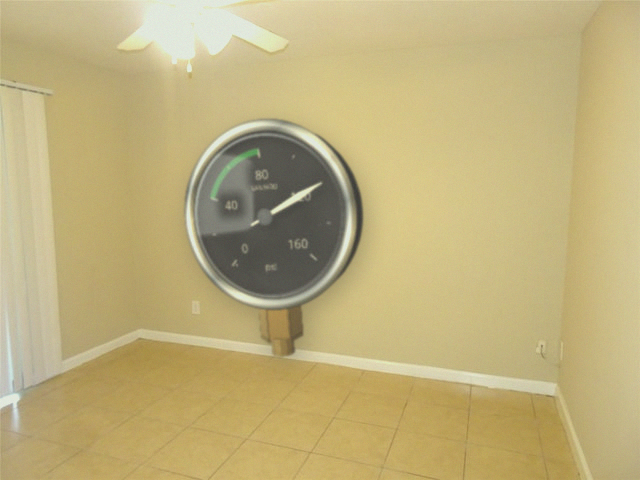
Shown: 120 (psi)
